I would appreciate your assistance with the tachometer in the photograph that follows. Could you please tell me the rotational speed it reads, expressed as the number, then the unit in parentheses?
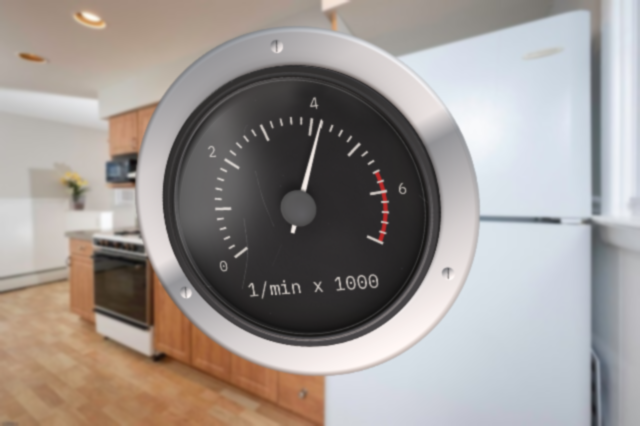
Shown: 4200 (rpm)
